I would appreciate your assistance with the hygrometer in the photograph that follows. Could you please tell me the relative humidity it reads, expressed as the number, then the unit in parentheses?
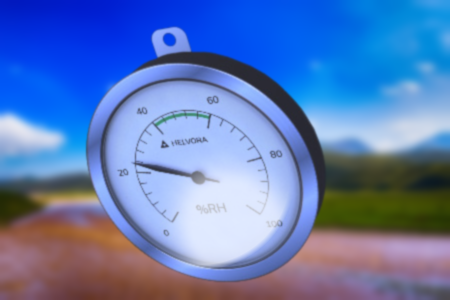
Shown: 24 (%)
